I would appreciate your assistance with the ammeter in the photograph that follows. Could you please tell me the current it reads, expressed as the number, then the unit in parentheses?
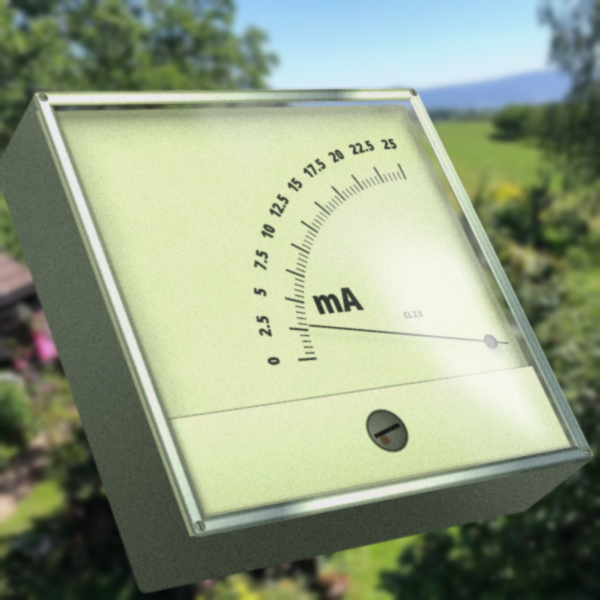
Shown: 2.5 (mA)
